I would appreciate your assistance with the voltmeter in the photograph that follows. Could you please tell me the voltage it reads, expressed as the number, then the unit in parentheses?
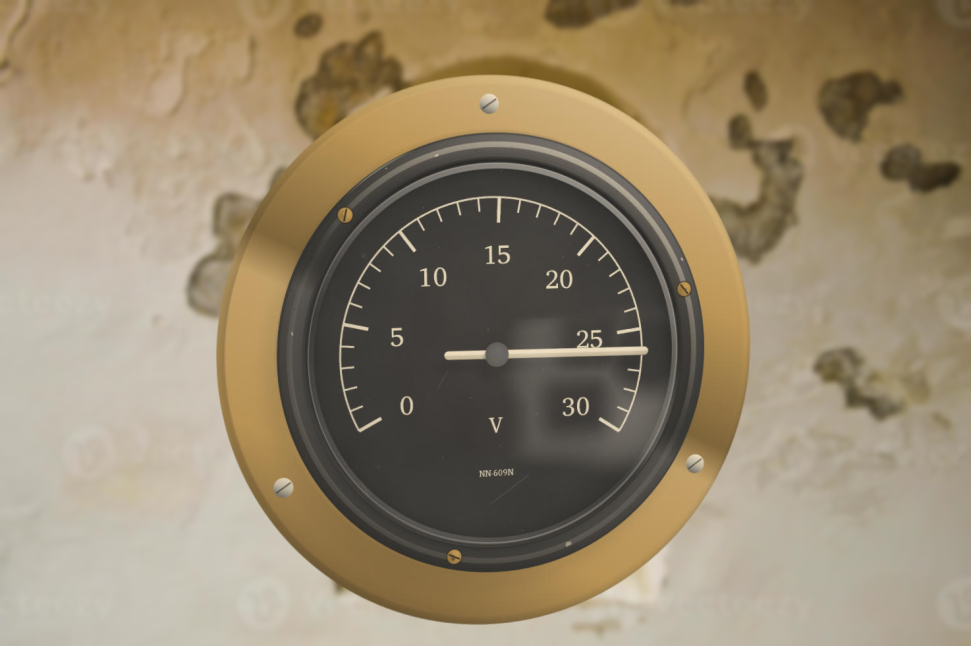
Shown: 26 (V)
